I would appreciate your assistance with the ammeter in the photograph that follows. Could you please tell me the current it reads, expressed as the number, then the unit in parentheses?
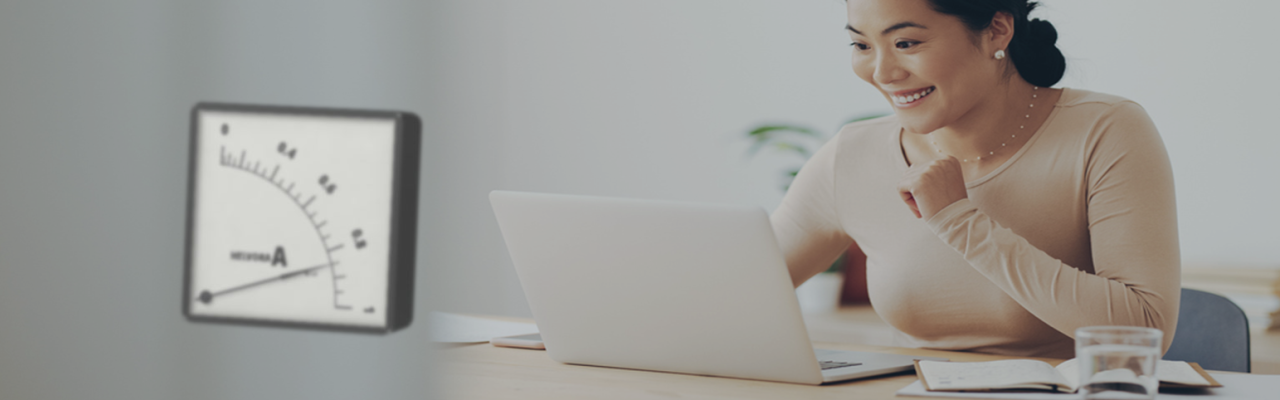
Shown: 0.85 (A)
